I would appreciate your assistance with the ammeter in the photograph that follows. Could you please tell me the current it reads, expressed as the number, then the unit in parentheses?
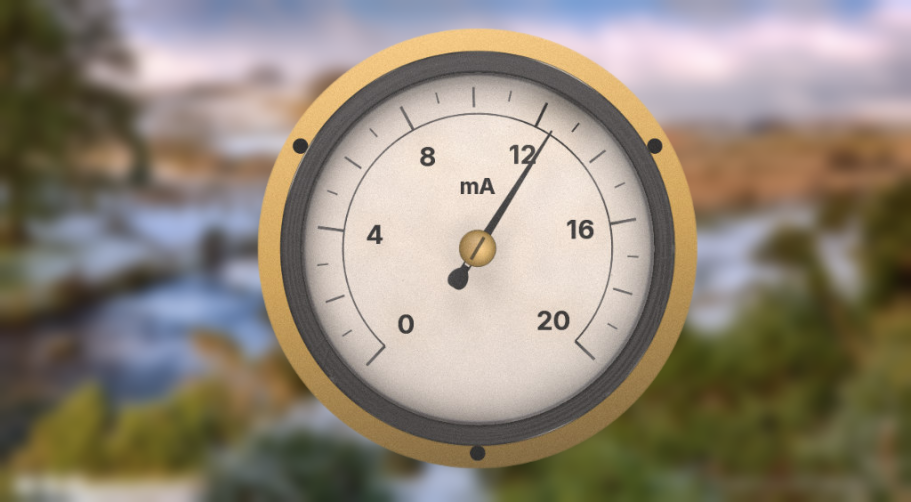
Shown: 12.5 (mA)
